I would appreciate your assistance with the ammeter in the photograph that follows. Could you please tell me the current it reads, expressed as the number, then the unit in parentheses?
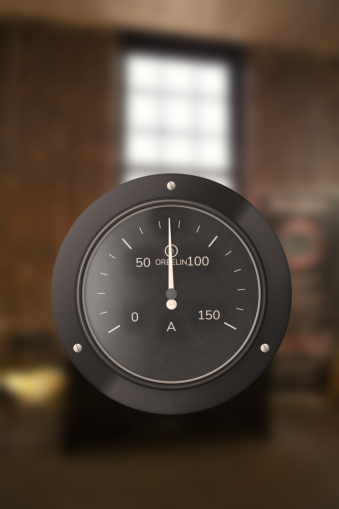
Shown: 75 (A)
